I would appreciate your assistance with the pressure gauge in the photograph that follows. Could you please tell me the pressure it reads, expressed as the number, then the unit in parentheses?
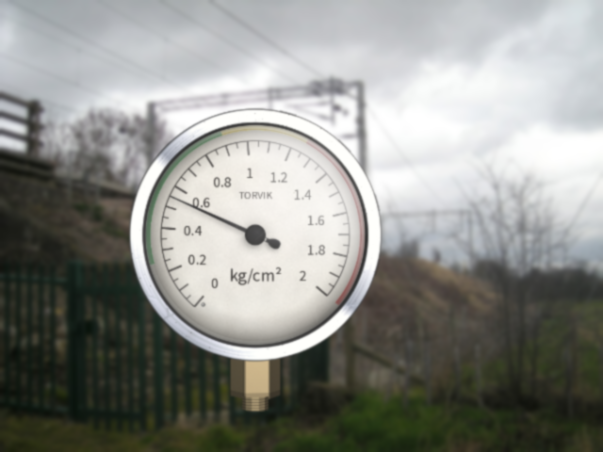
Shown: 0.55 (kg/cm²)
